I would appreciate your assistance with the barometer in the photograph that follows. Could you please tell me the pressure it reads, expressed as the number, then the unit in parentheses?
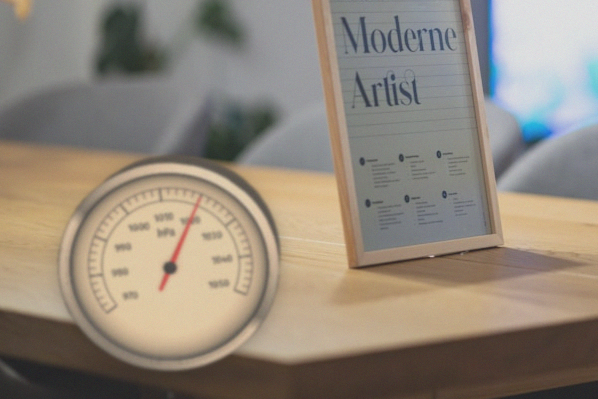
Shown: 1020 (hPa)
